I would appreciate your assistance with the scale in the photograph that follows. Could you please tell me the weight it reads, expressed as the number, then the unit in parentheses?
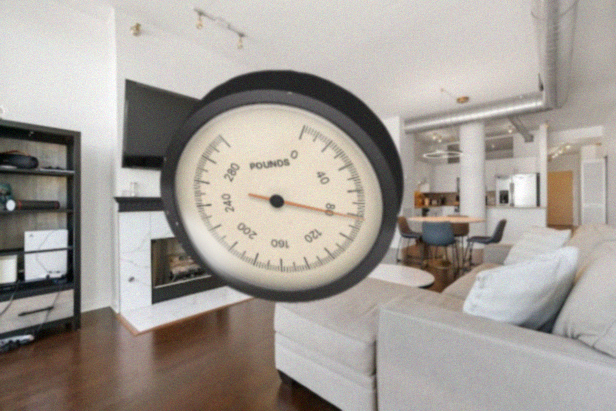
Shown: 80 (lb)
